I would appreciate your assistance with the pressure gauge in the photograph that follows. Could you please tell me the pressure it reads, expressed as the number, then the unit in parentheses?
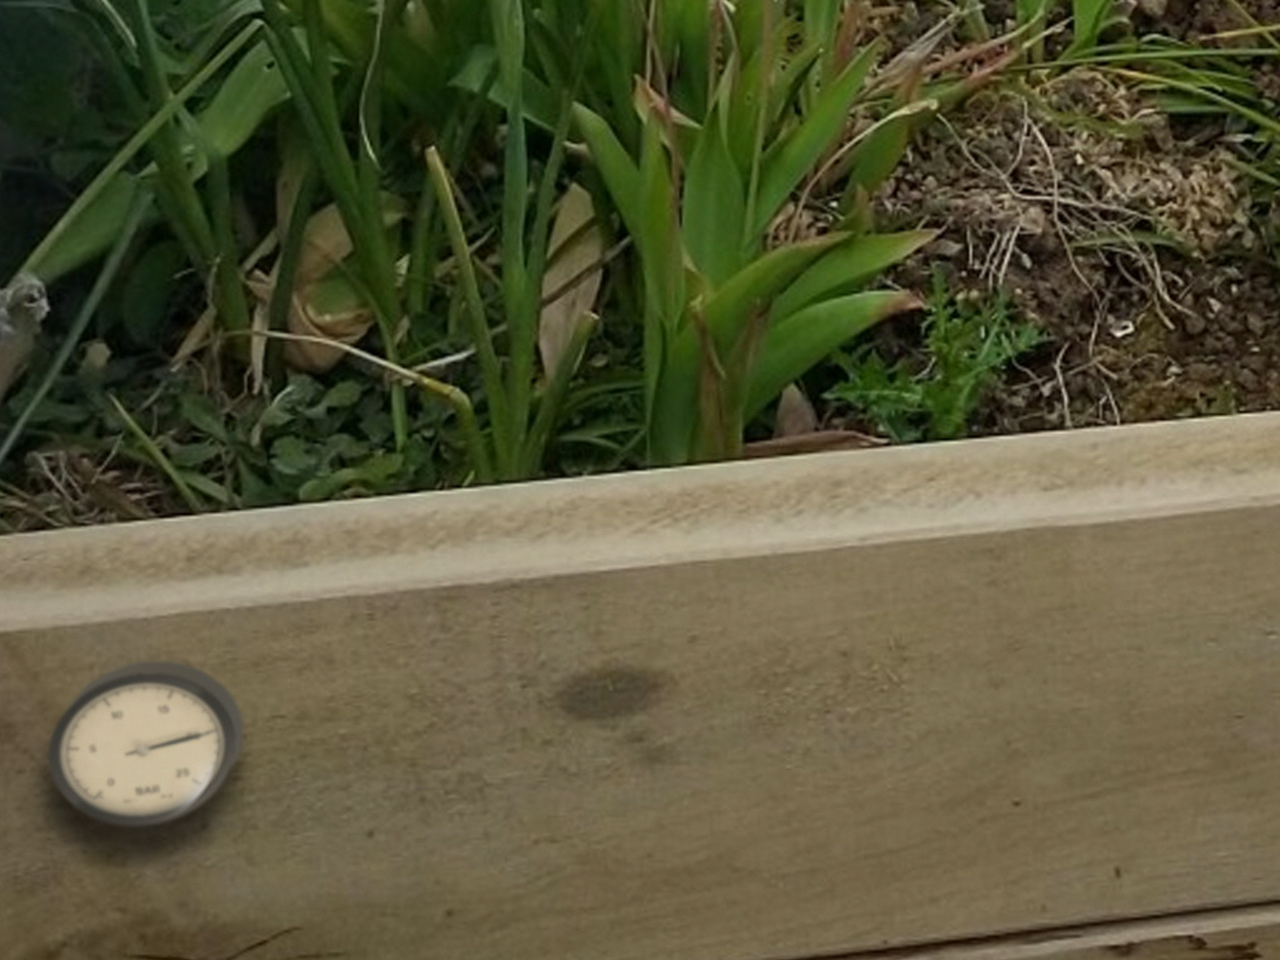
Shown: 20 (bar)
